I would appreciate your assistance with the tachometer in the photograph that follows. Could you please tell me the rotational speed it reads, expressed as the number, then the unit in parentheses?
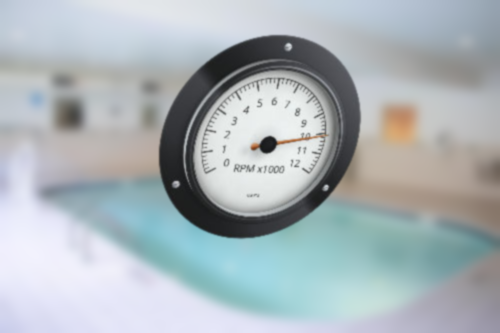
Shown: 10000 (rpm)
